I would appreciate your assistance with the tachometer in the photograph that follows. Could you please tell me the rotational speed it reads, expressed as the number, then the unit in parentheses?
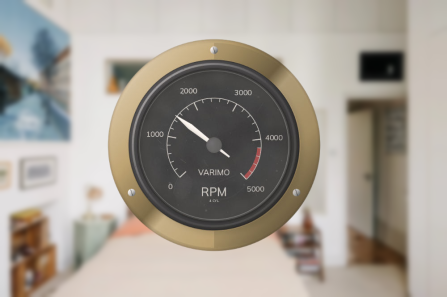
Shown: 1500 (rpm)
